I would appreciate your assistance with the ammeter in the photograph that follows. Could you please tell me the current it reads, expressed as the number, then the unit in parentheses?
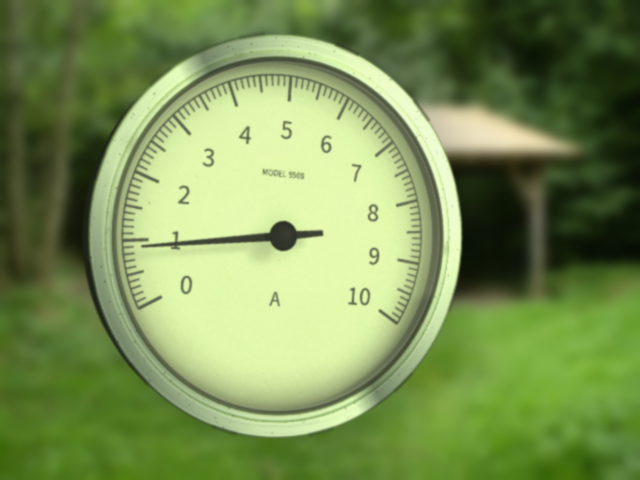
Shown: 0.9 (A)
